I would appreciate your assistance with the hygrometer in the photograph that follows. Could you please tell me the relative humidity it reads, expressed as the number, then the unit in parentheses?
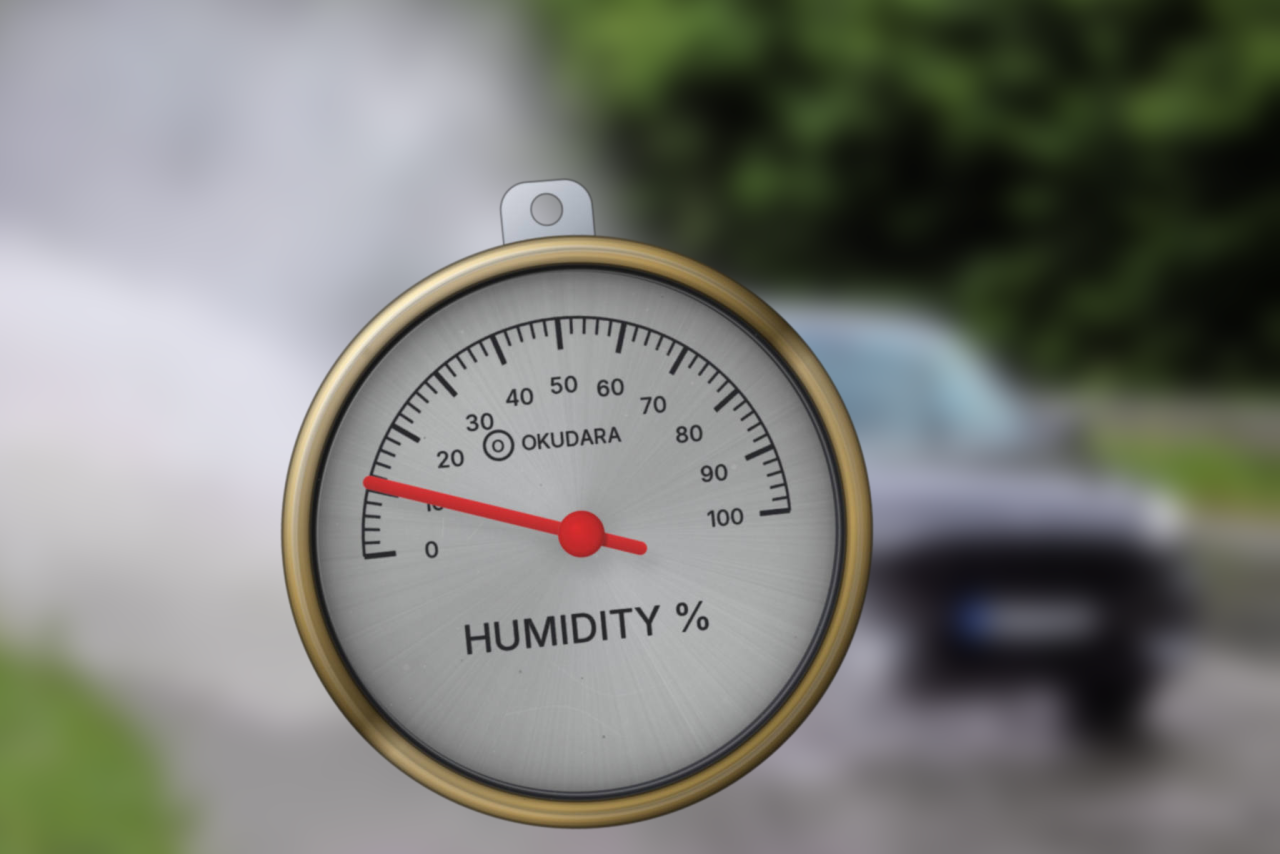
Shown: 11 (%)
